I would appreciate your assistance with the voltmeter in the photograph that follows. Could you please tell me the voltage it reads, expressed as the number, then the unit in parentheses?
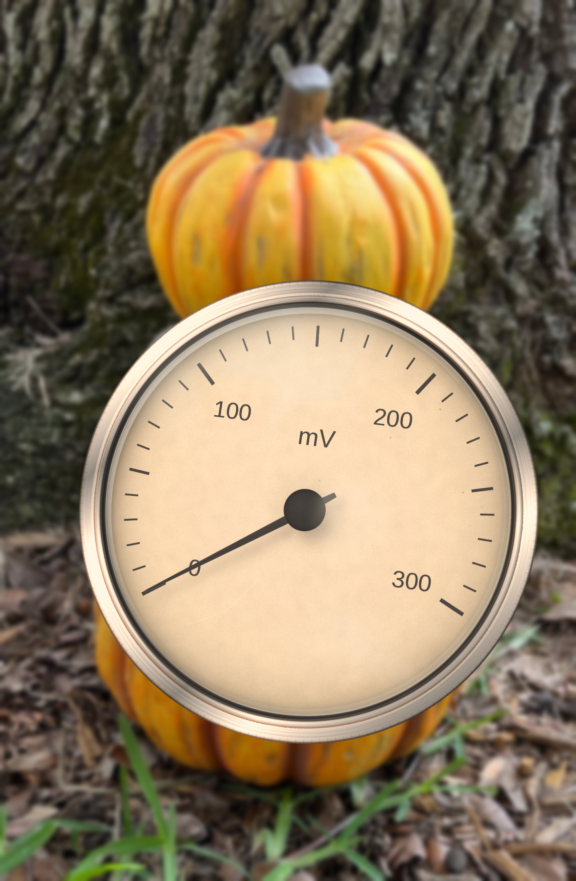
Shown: 0 (mV)
